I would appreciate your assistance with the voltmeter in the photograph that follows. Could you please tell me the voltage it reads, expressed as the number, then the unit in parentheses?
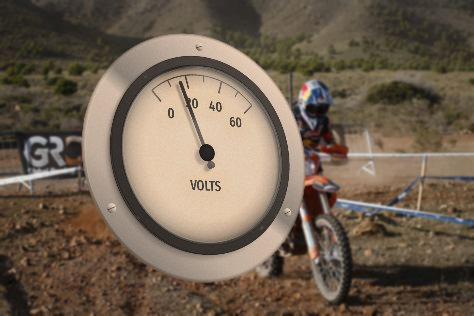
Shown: 15 (V)
